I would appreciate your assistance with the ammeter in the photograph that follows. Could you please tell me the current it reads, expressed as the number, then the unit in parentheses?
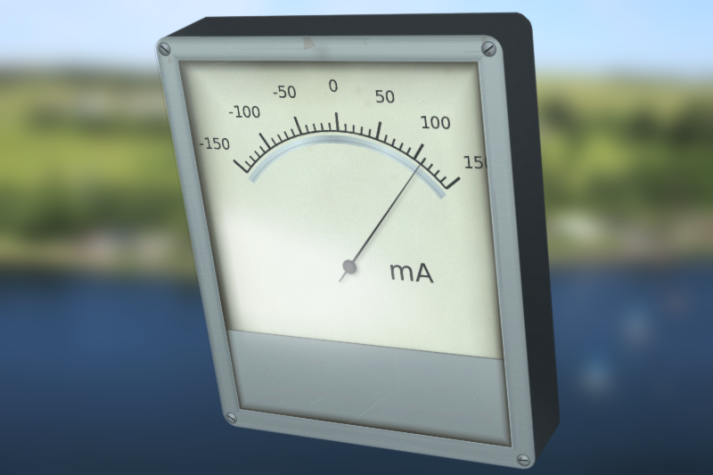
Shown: 110 (mA)
